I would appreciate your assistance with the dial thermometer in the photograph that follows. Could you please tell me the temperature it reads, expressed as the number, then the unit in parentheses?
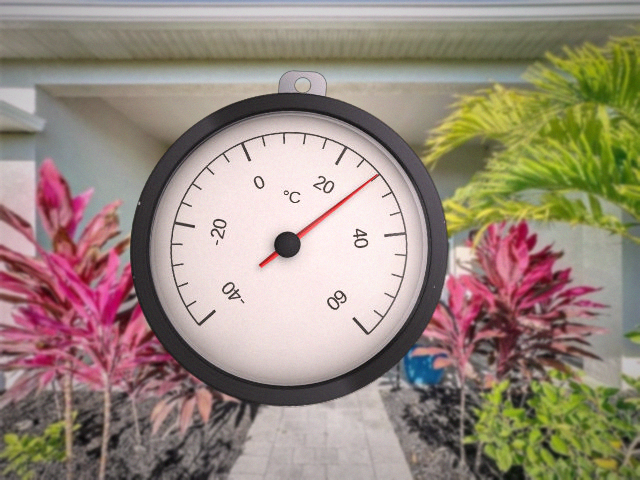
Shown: 28 (°C)
